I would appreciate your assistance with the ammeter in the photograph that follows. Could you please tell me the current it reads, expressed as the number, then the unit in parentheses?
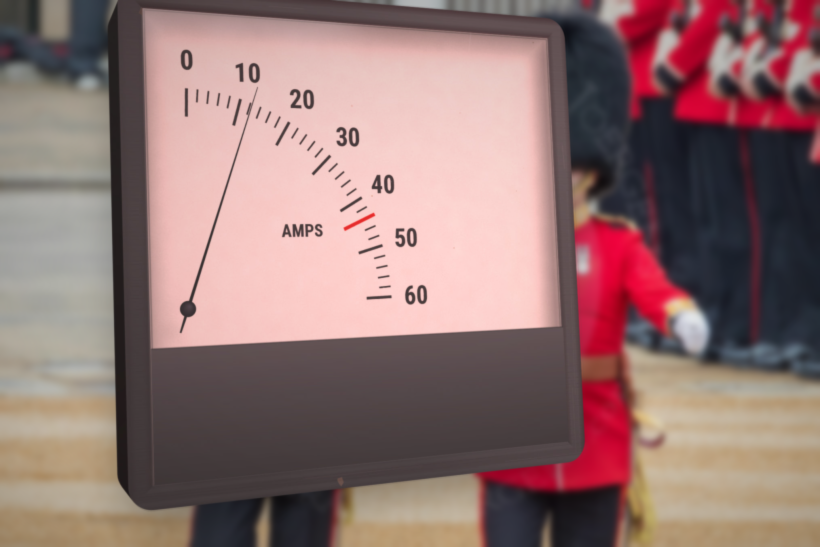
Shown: 12 (A)
